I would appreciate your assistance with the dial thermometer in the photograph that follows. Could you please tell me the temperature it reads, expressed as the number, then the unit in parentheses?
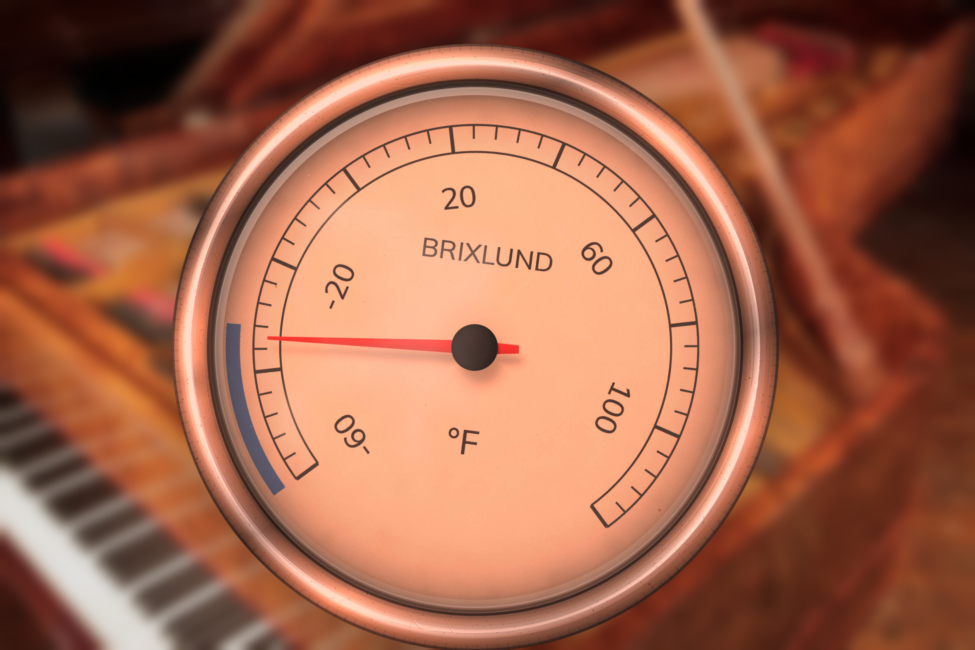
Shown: -34 (°F)
